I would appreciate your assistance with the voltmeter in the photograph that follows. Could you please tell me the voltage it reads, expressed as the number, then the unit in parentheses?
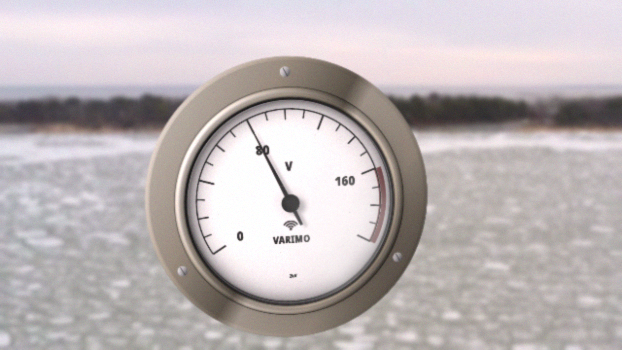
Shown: 80 (V)
